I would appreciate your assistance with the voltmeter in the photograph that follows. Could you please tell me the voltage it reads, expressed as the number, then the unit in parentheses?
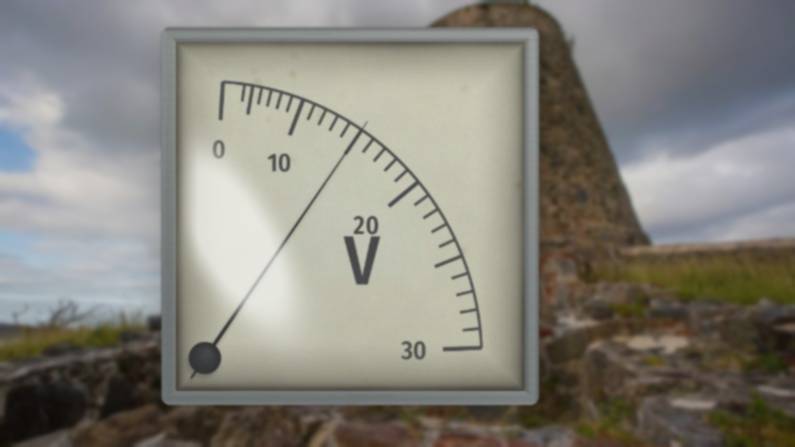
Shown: 15 (V)
